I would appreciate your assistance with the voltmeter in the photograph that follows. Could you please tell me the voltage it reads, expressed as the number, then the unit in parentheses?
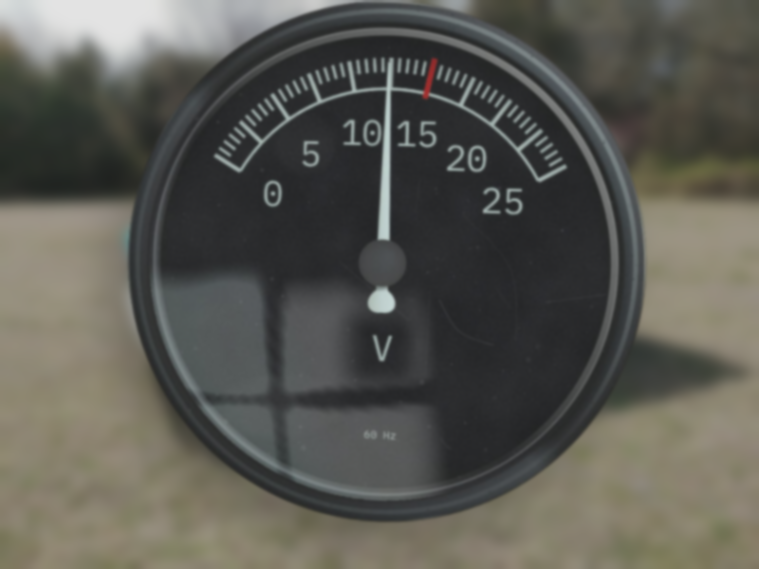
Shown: 12.5 (V)
